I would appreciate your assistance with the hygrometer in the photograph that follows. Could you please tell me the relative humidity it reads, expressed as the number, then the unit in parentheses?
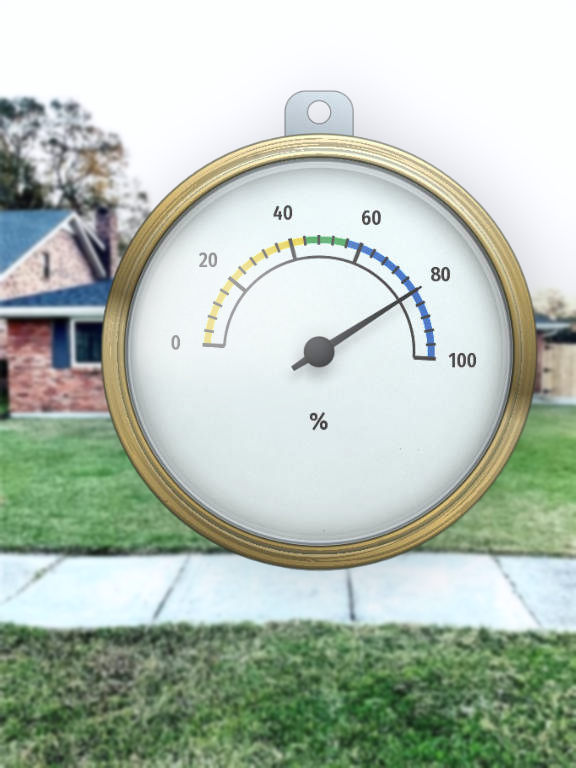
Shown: 80 (%)
